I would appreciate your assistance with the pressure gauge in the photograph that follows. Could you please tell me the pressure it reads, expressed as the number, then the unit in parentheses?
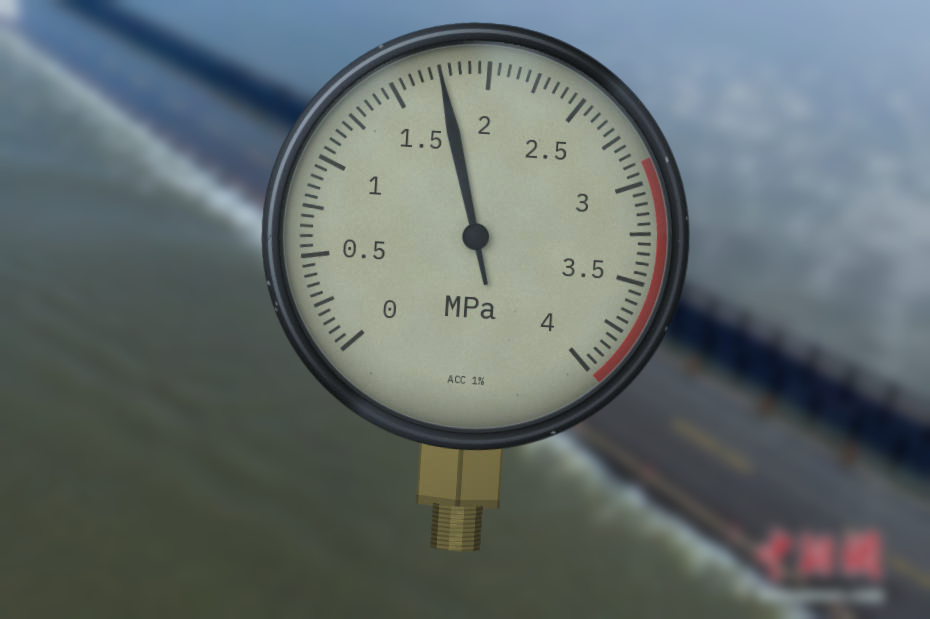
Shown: 1.75 (MPa)
